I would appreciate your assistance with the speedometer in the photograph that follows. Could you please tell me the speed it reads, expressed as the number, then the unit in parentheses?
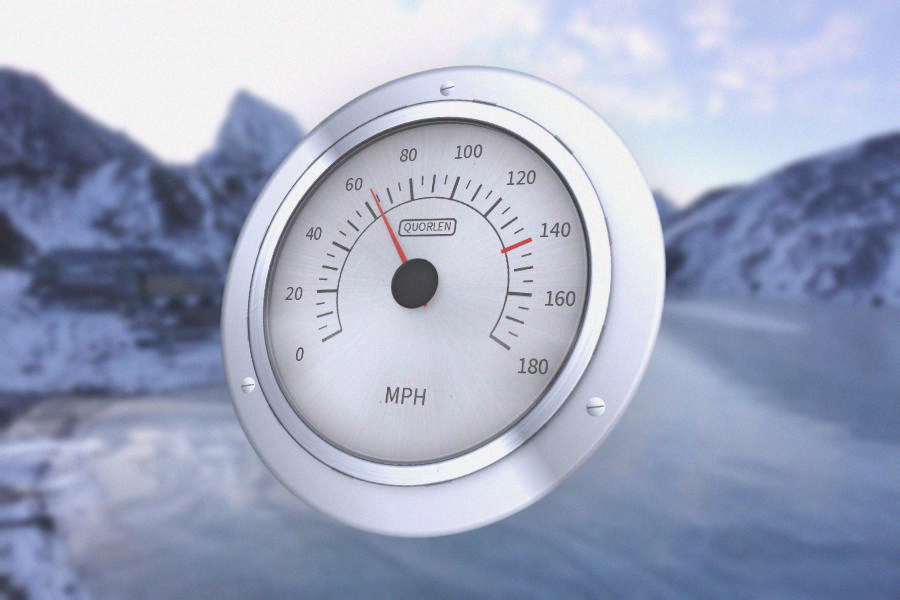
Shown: 65 (mph)
